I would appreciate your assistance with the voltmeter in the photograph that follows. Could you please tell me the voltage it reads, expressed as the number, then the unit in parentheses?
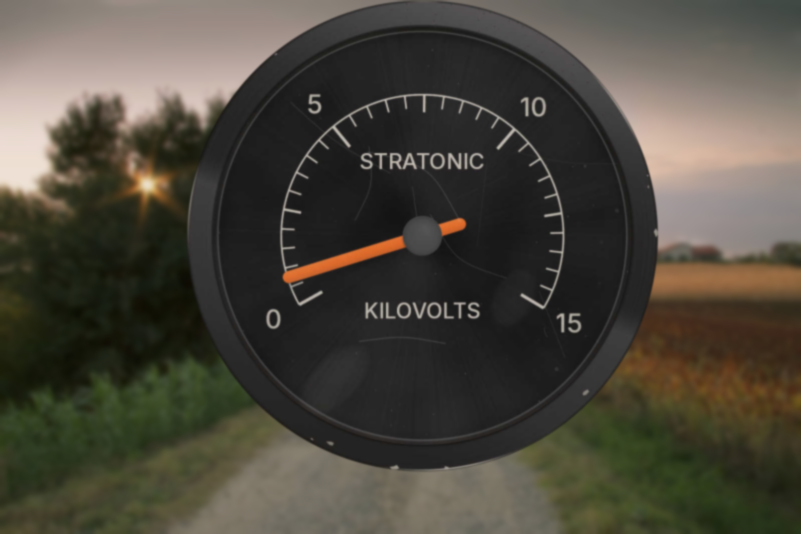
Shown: 0.75 (kV)
